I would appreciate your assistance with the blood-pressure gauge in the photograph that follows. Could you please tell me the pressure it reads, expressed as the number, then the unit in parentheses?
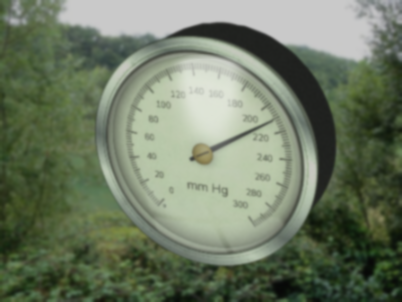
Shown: 210 (mmHg)
